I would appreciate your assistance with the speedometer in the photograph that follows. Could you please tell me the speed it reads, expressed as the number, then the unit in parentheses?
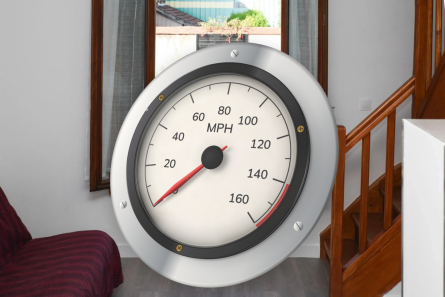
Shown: 0 (mph)
